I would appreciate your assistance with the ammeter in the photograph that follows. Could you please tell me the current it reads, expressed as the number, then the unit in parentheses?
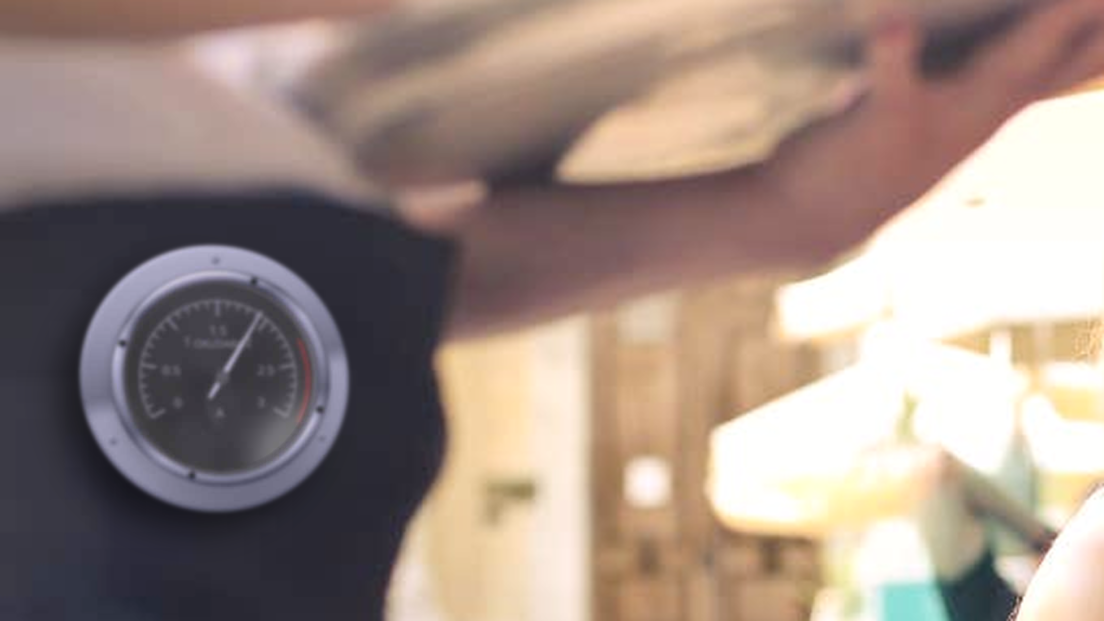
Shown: 1.9 (A)
